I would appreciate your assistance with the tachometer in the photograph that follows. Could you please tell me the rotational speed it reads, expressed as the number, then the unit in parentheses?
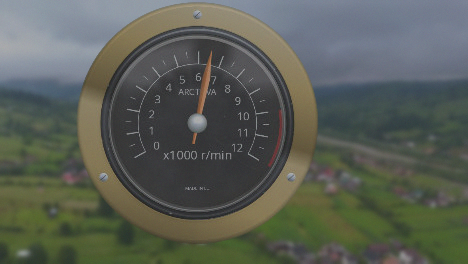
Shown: 6500 (rpm)
